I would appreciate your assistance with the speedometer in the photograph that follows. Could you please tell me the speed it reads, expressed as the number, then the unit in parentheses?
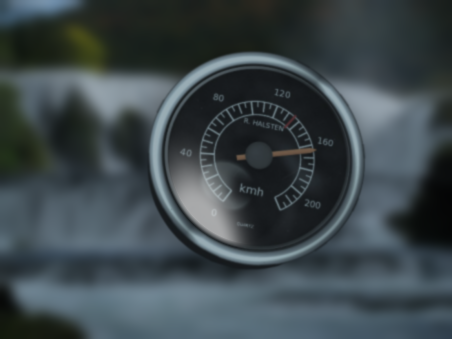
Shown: 165 (km/h)
